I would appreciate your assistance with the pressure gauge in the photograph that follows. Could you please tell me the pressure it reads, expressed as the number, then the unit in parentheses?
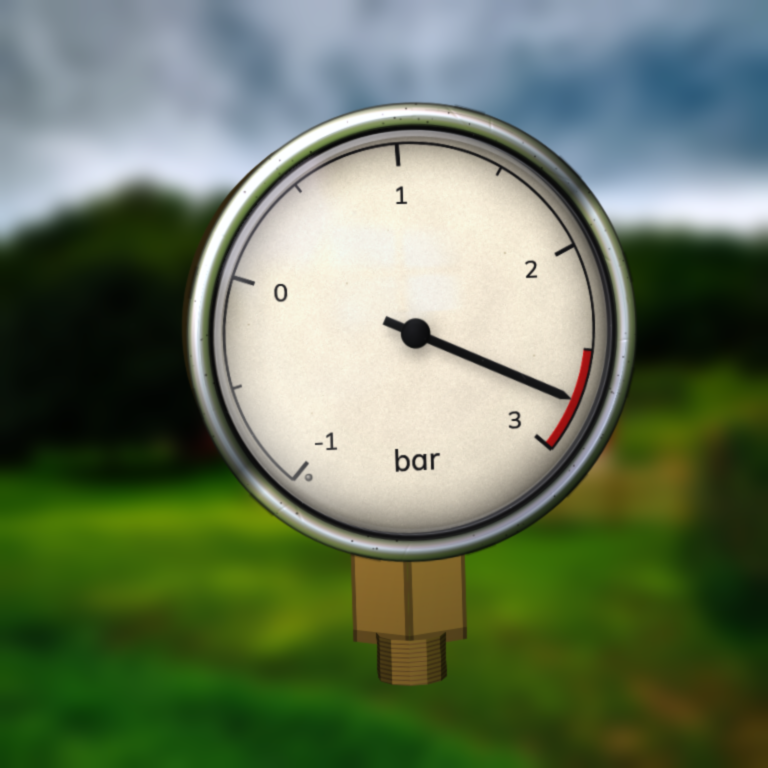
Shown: 2.75 (bar)
